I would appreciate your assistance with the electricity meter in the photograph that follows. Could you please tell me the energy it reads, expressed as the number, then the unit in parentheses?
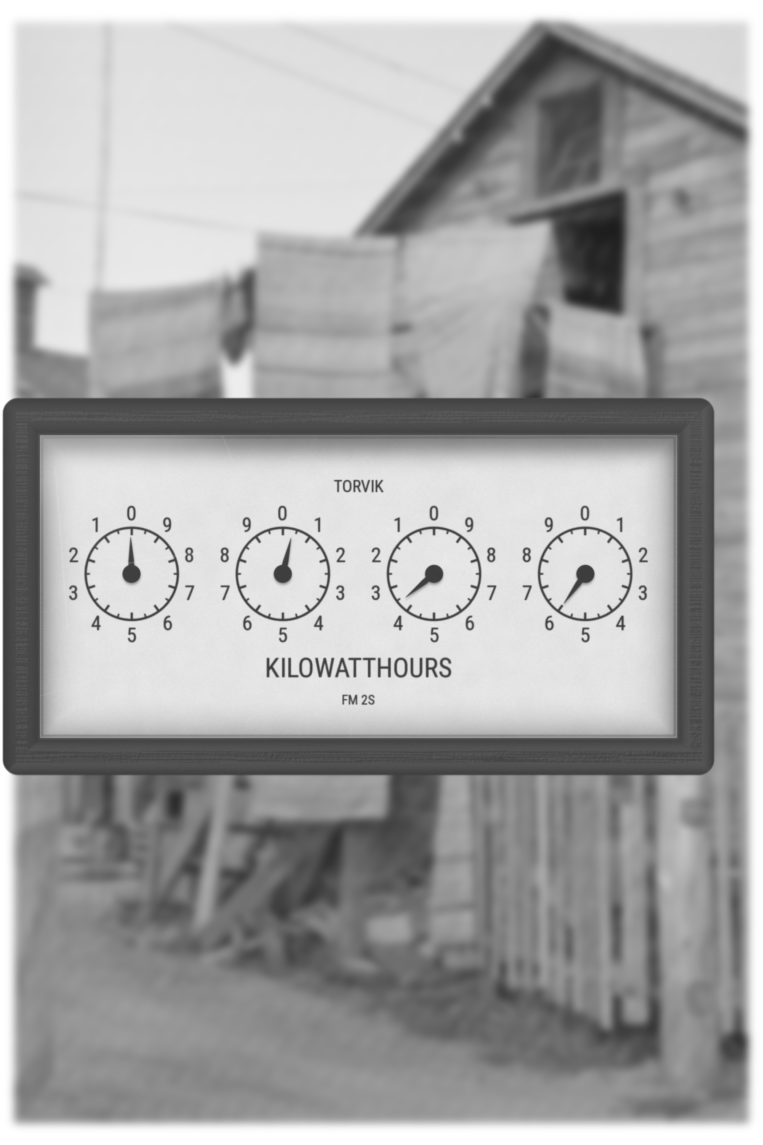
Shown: 36 (kWh)
